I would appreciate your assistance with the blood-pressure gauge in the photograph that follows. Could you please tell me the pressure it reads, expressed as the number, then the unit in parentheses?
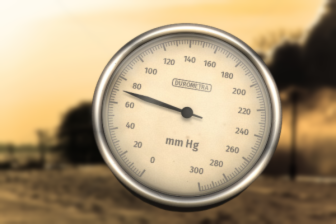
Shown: 70 (mmHg)
